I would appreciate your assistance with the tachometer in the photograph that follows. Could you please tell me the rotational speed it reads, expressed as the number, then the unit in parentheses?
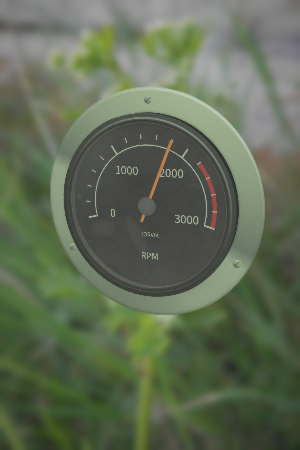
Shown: 1800 (rpm)
